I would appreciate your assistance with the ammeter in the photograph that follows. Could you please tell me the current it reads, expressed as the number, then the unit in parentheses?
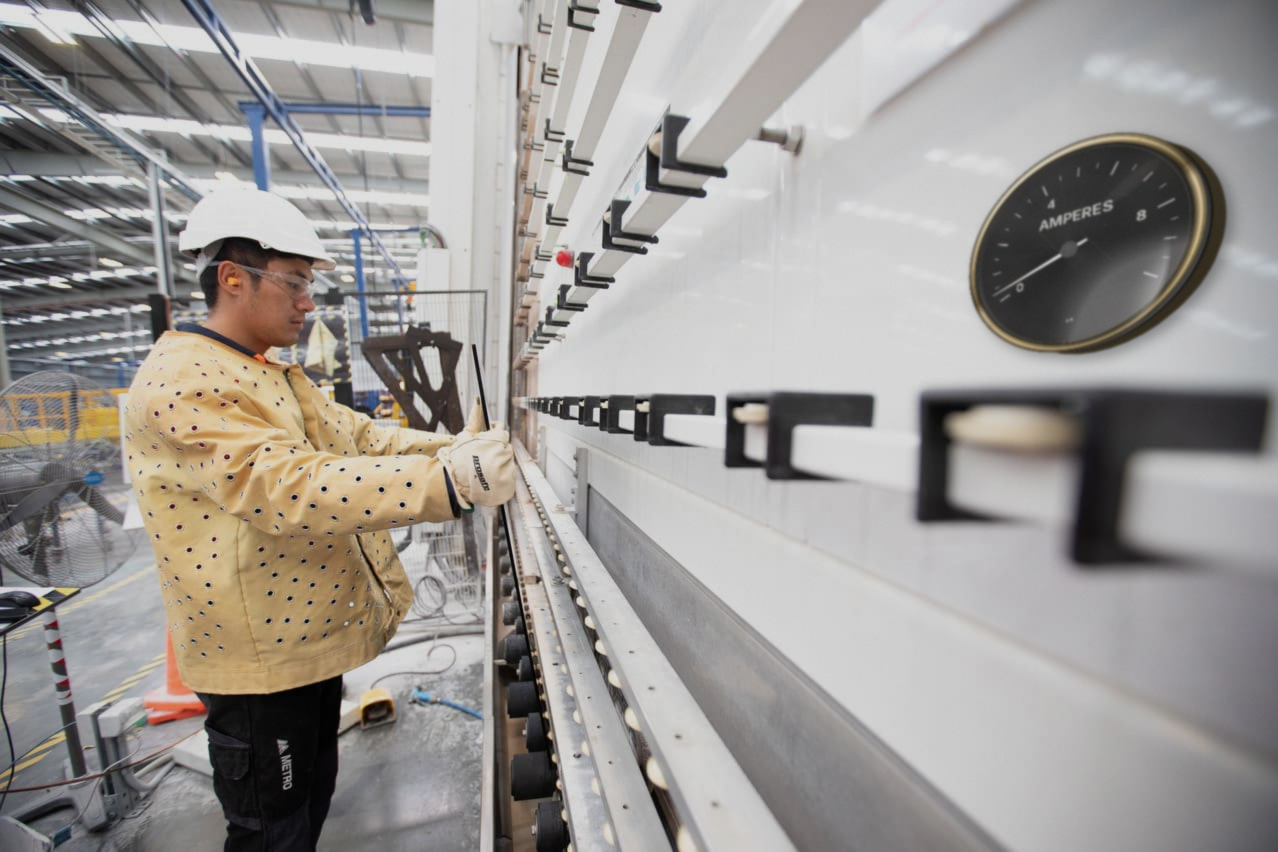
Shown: 0.25 (A)
